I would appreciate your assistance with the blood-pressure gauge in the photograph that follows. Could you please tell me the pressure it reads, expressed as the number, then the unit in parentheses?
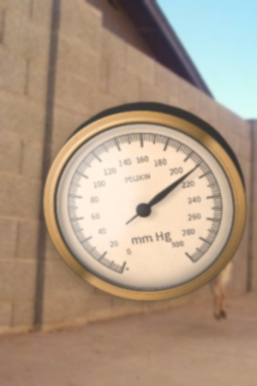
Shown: 210 (mmHg)
